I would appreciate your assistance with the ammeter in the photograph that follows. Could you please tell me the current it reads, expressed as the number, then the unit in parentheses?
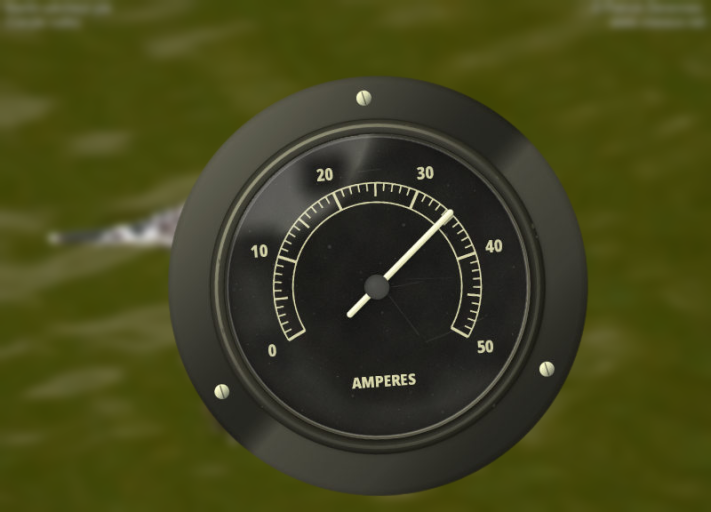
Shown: 34.5 (A)
